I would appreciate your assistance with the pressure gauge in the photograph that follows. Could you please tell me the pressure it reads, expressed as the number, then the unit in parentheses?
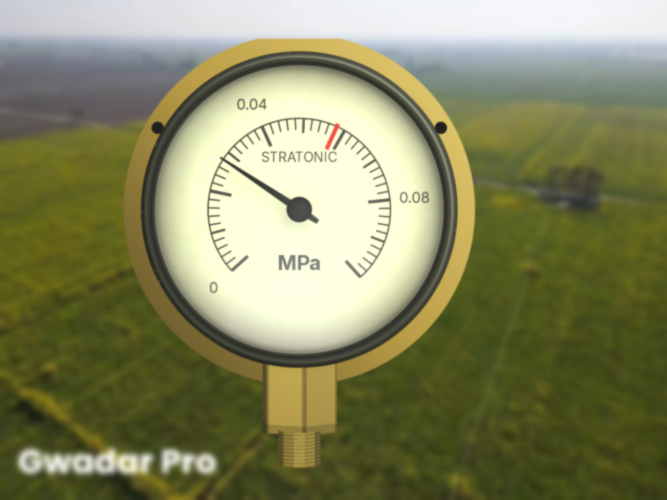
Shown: 0.028 (MPa)
